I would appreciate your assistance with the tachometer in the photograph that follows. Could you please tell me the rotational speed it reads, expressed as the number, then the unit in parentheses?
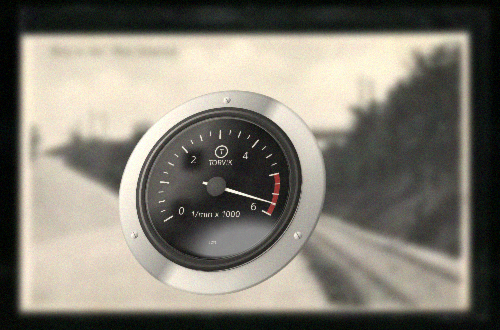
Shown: 5750 (rpm)
